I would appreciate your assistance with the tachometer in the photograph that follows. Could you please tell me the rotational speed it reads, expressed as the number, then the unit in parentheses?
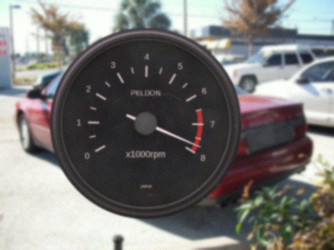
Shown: 7750 (rpm)
